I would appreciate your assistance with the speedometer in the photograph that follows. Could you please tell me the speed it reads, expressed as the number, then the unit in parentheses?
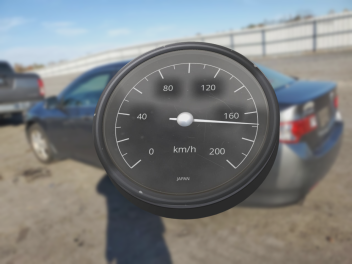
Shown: 170 (km/h)
